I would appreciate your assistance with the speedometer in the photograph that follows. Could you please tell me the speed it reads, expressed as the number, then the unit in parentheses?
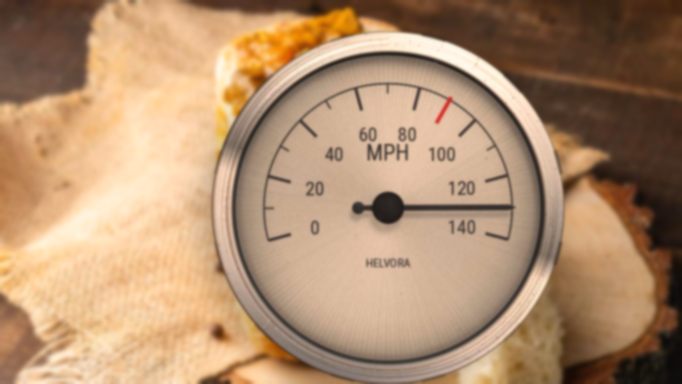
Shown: 130 (mph)
